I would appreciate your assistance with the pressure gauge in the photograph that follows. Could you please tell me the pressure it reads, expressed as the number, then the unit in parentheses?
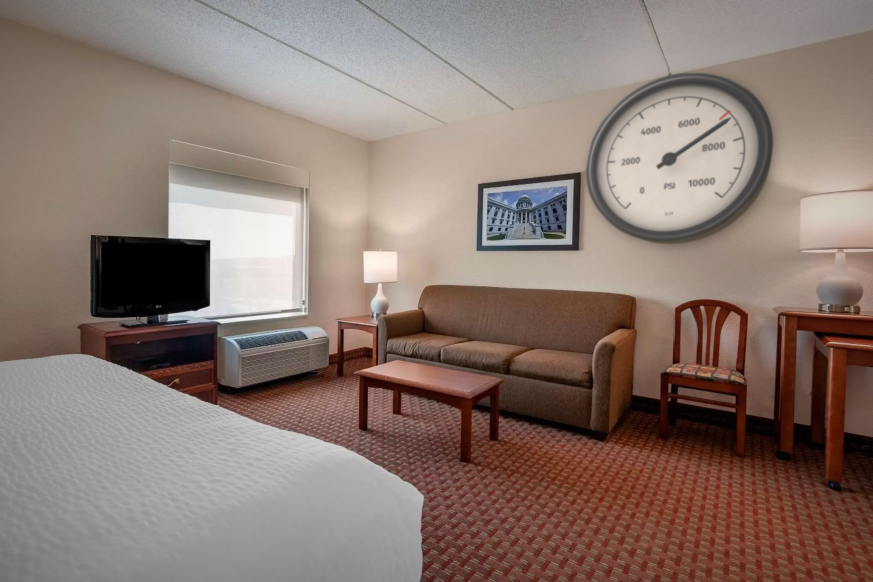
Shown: 7250 (psi)
